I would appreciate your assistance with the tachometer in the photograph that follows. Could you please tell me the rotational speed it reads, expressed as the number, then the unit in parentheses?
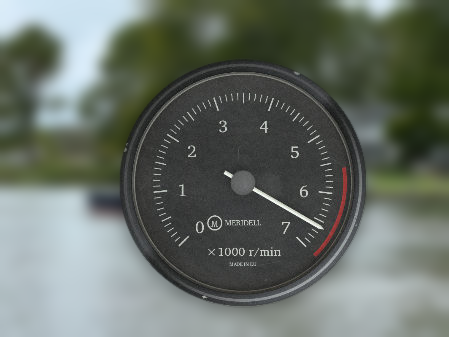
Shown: 6600 (rpm)
